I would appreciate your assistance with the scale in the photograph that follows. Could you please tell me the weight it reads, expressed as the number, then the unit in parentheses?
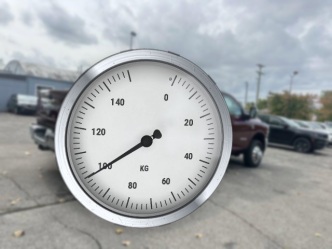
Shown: 100 (kg)
